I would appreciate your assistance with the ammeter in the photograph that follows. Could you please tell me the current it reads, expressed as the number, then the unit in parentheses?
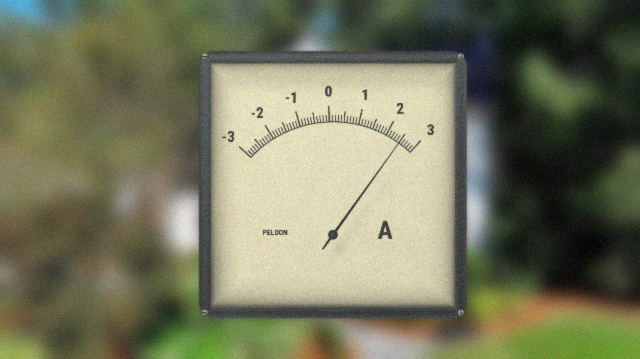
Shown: 2.5 (A)
